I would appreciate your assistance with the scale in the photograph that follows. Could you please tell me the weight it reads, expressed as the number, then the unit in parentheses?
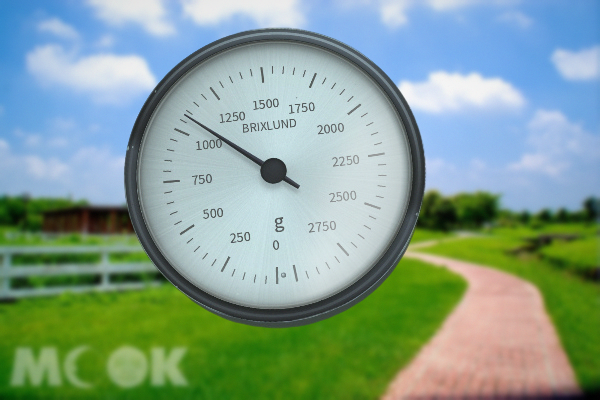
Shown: 1075 (g)
